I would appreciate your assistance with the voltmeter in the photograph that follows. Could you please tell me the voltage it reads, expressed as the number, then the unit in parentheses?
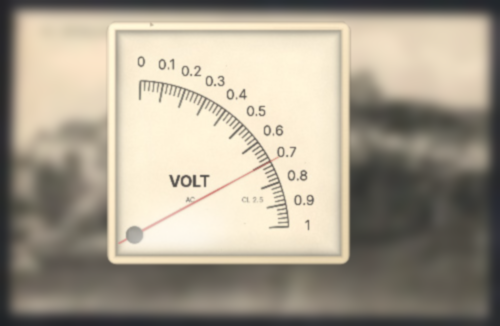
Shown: 0.7 (V)
